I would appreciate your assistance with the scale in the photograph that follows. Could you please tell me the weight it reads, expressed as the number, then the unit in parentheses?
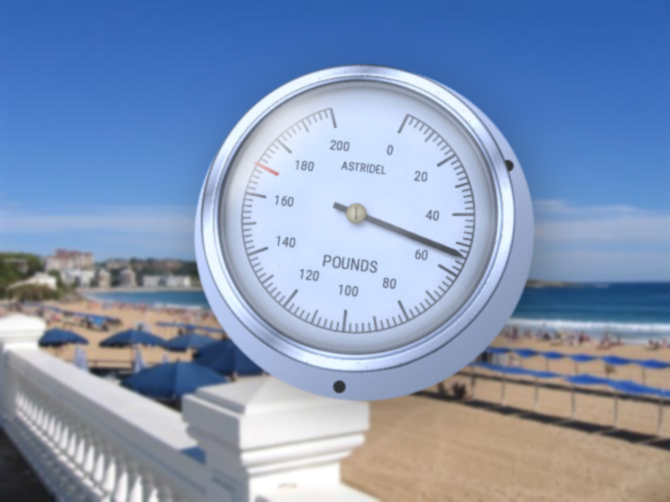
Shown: 54 (lb)
